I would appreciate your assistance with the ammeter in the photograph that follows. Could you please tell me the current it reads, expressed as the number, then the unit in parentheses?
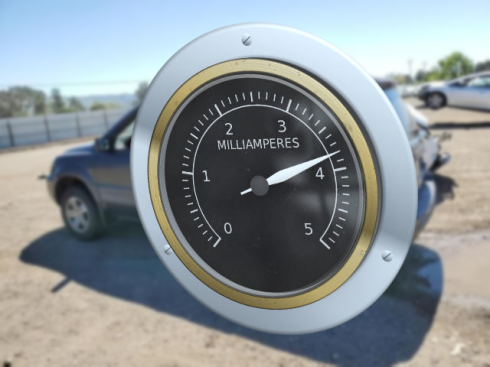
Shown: 3.8 (mA)
